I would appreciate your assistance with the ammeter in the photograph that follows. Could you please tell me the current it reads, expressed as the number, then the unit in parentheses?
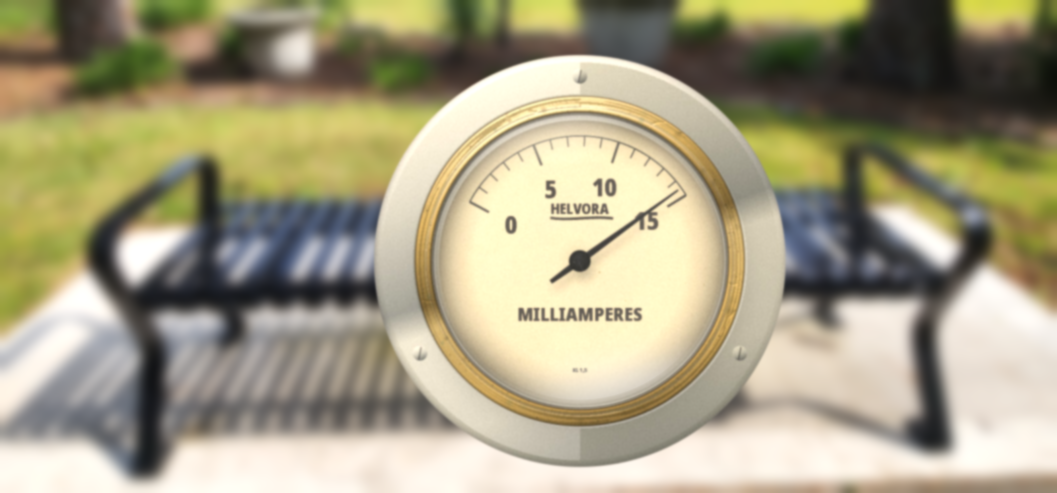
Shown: 14.5 (mA)
